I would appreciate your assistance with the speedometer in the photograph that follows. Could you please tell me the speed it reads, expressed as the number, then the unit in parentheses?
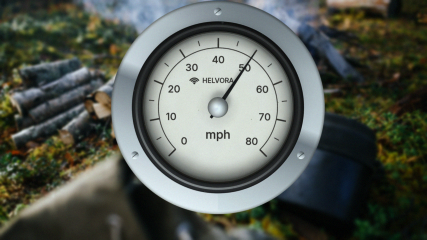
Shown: 50 (mph)
